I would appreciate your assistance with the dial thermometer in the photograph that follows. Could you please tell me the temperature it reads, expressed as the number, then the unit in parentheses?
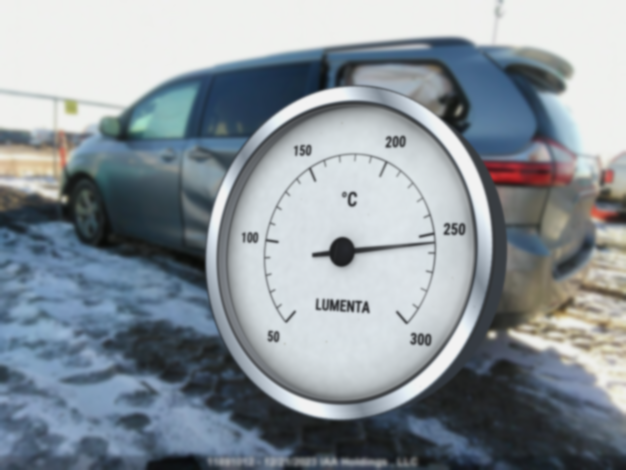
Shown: 255 (°C)
